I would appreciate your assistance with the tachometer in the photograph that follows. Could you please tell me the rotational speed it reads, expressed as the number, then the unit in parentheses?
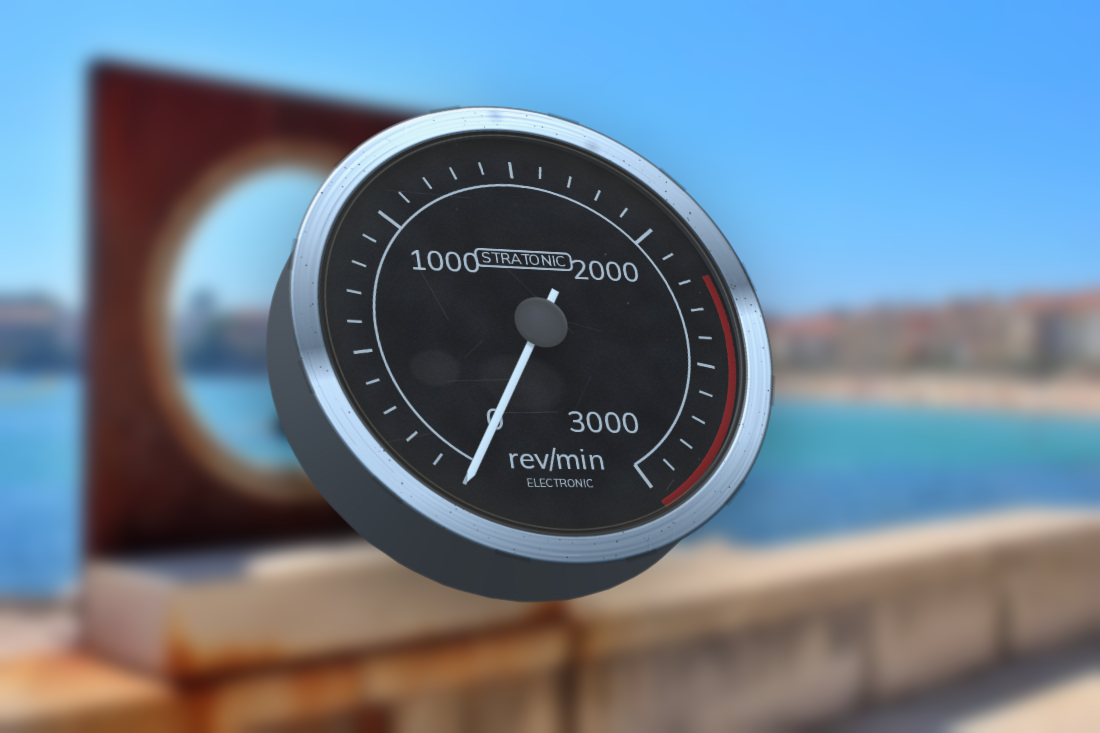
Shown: 0 (rpm)
